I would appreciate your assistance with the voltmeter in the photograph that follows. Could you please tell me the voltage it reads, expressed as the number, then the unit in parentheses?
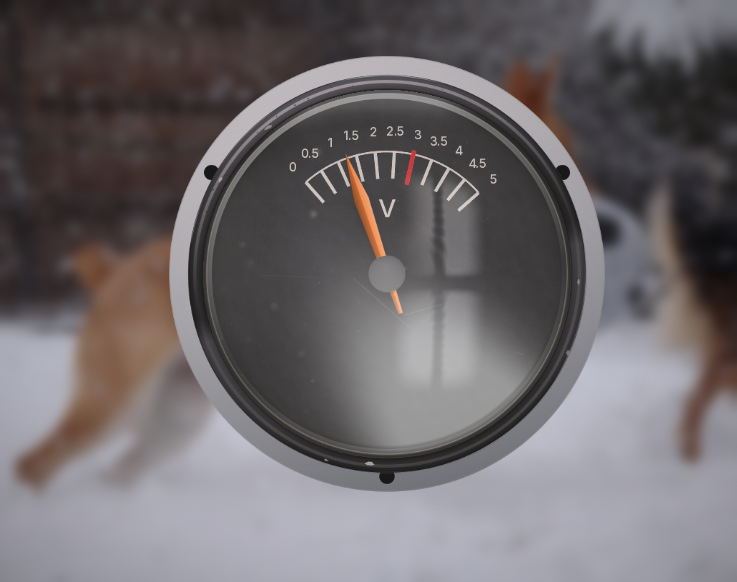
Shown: 1.25 (V)
